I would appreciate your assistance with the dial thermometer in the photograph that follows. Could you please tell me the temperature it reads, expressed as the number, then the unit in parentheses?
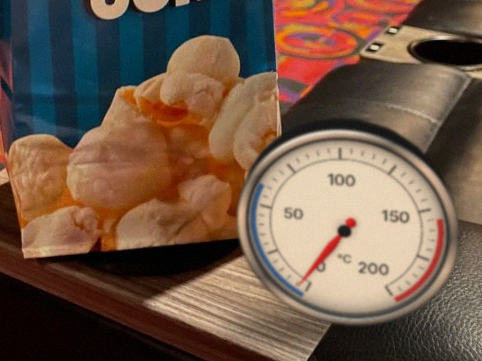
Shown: 5 (°C)
